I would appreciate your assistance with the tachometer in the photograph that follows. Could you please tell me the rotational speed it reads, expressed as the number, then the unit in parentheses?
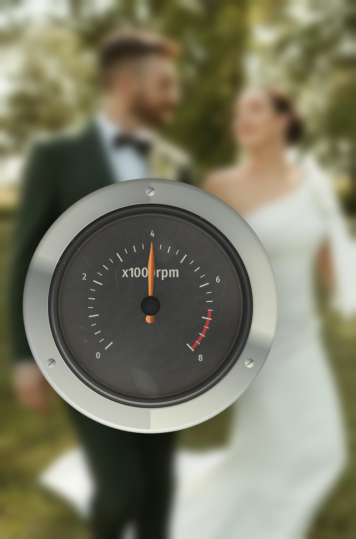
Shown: 4000 (rpm)
